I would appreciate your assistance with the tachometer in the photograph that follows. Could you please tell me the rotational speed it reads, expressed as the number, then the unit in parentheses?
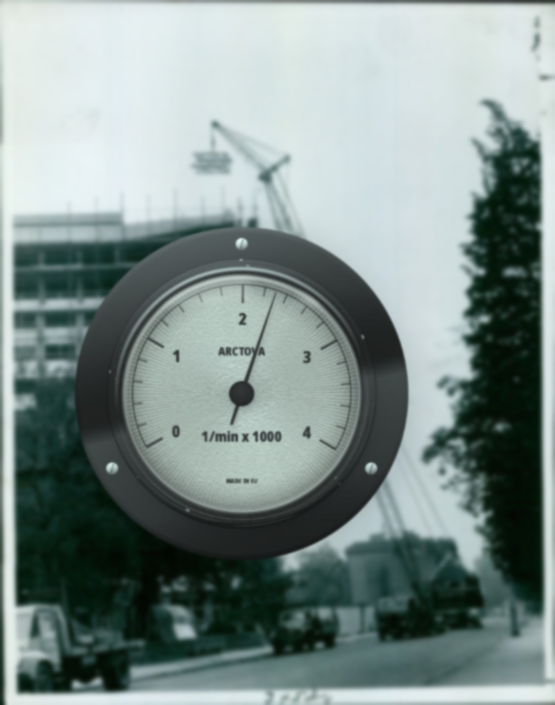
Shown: 2300 (rpm)
